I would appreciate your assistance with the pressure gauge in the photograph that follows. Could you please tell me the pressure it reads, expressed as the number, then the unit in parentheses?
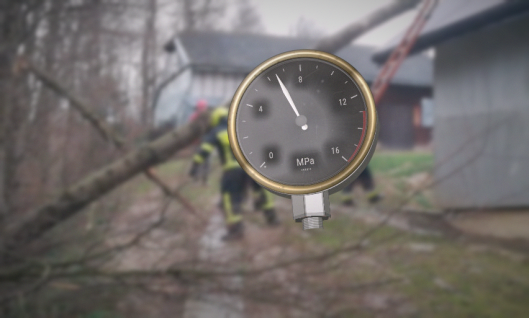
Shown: 6.5 (MPa)
